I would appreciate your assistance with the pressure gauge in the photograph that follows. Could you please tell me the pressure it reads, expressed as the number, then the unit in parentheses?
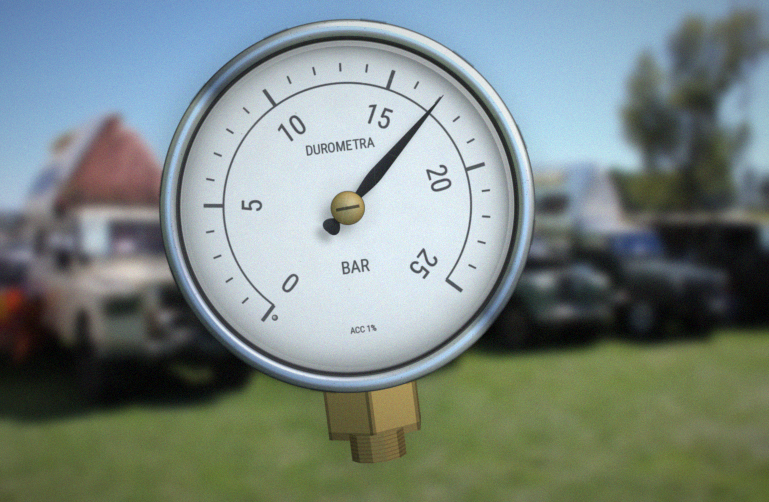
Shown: 17 (bar)
